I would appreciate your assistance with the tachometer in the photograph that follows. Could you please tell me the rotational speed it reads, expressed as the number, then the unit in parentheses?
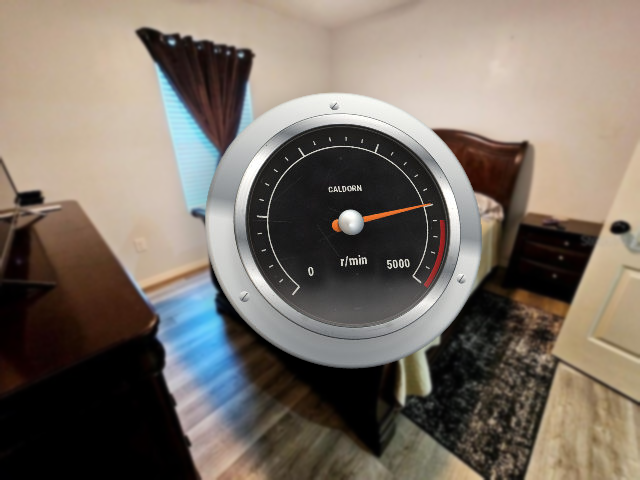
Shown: 4000 (rpm)
